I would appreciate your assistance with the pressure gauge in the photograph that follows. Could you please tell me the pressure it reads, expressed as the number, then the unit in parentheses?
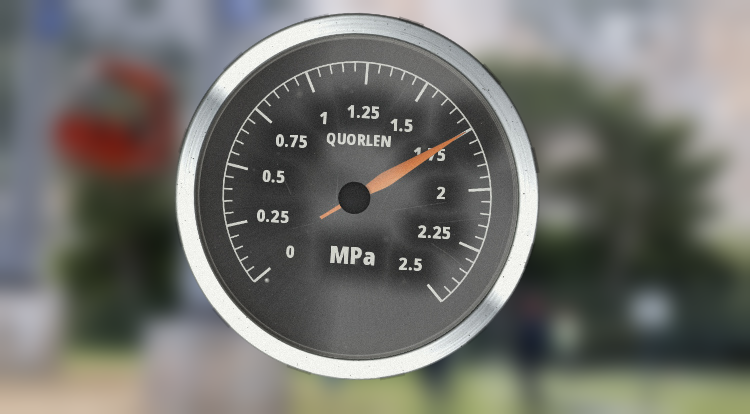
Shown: 1.75 (MPa)
